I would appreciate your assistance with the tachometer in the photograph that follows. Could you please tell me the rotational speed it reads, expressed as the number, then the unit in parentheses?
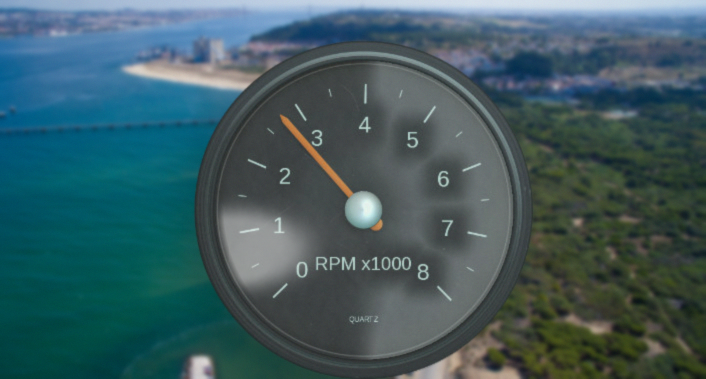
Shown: 2750 (rpm)
